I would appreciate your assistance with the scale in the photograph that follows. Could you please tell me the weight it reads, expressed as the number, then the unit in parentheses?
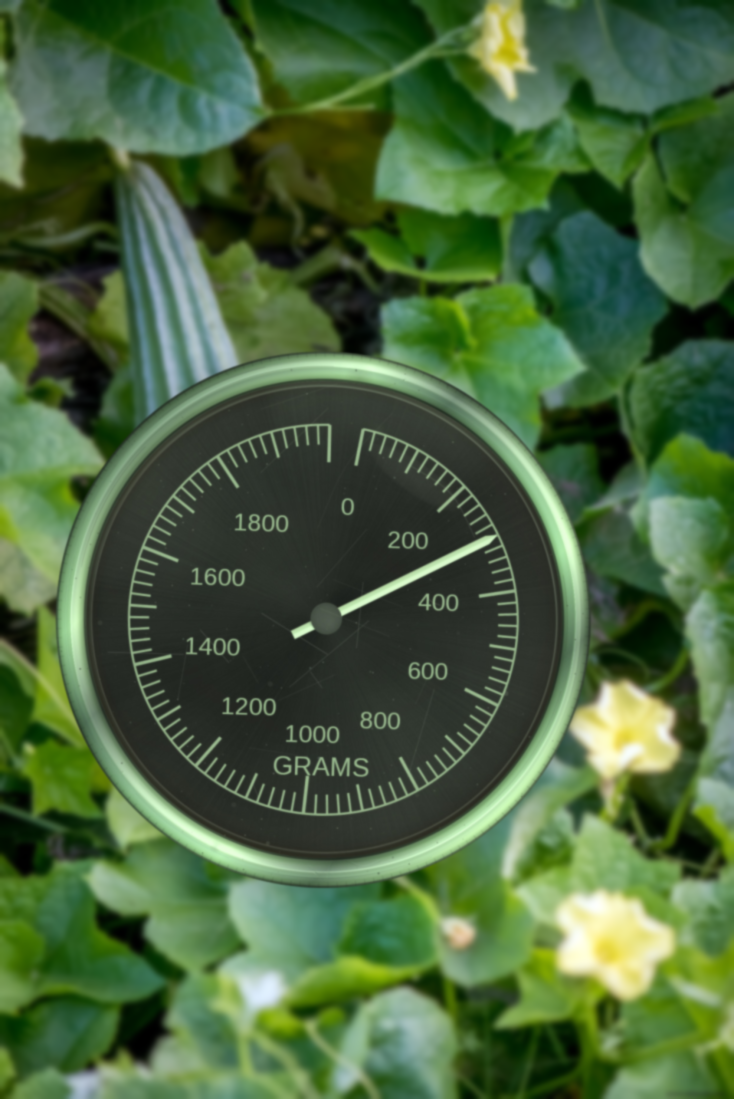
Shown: 300 (g)
